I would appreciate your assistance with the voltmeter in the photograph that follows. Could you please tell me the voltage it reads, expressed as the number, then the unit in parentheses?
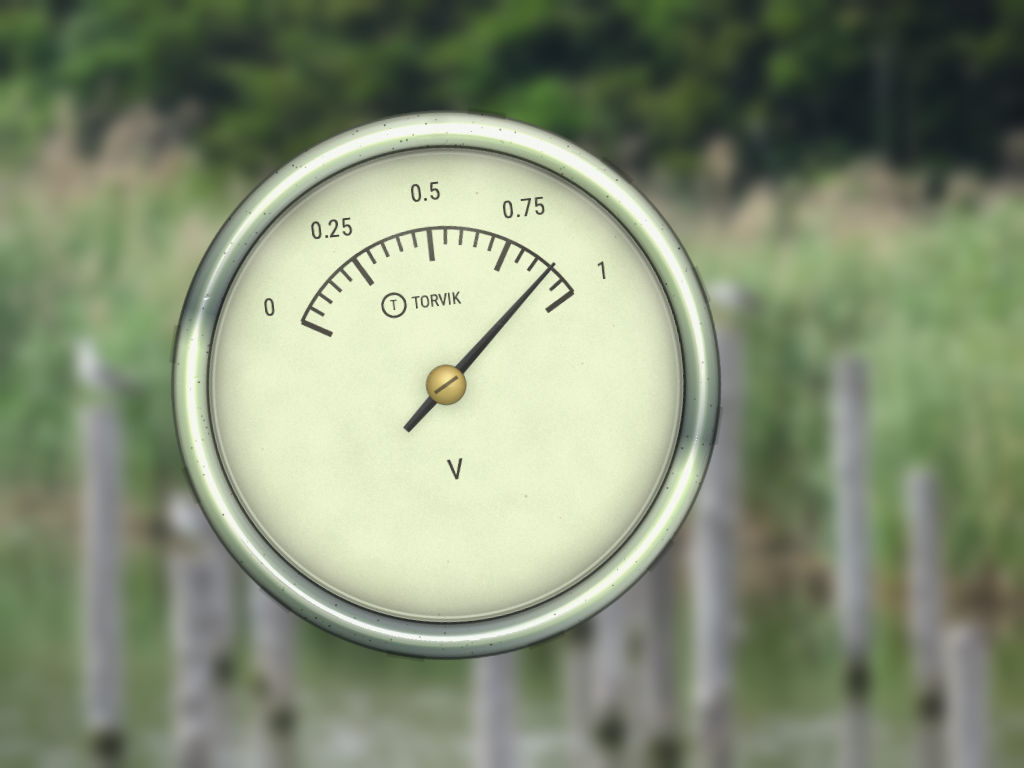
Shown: 0.9 (V)
